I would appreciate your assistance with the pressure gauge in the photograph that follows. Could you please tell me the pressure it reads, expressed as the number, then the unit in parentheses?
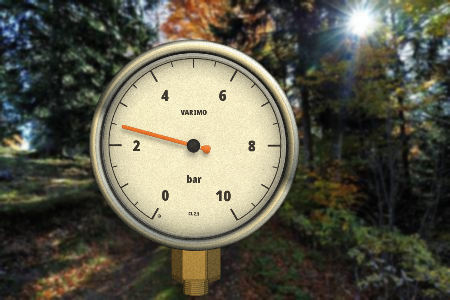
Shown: 2.5 (bar)
